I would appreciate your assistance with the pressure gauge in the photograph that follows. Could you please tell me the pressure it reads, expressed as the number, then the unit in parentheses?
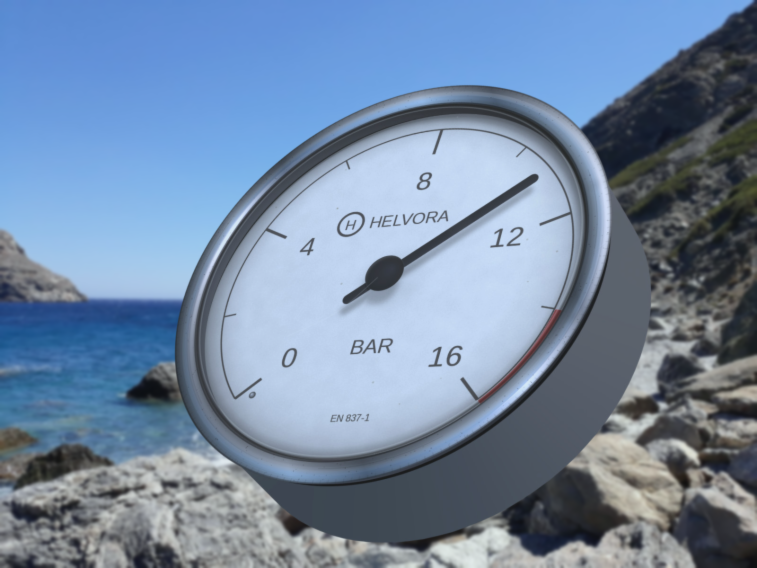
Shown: 11 (bar)
